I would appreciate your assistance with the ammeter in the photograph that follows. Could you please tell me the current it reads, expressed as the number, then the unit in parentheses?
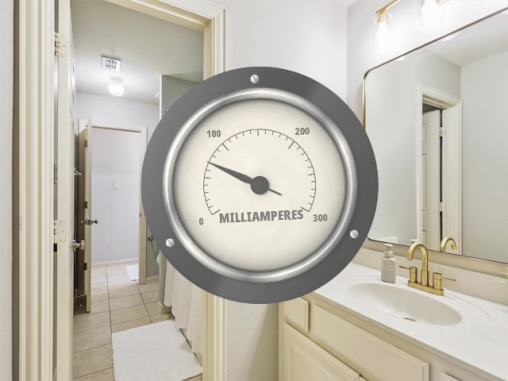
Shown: 70 (mA)
